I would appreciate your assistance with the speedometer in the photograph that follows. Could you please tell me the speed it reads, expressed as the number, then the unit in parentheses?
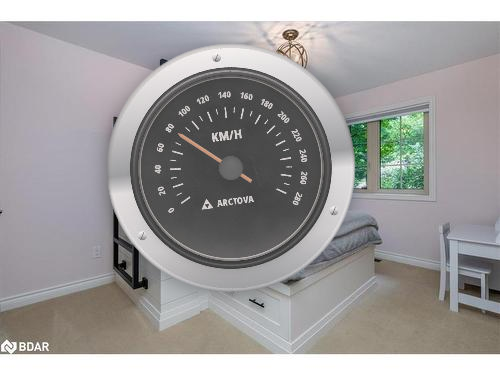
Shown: 80 (km/h)
